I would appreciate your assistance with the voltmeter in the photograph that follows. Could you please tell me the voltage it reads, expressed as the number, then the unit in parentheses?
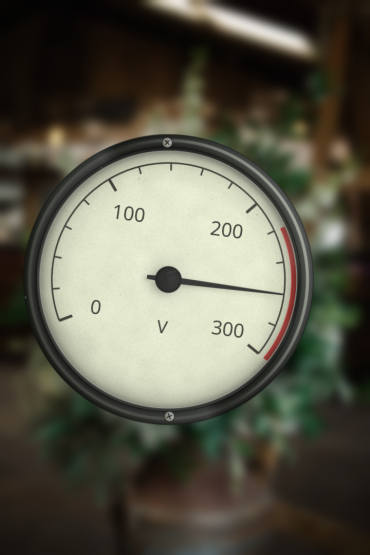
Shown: 260 (V)
